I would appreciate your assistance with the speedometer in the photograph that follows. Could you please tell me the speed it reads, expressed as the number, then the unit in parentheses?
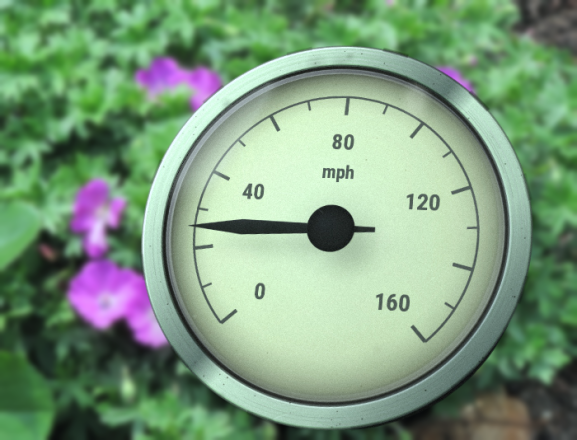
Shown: 25 (mph)
